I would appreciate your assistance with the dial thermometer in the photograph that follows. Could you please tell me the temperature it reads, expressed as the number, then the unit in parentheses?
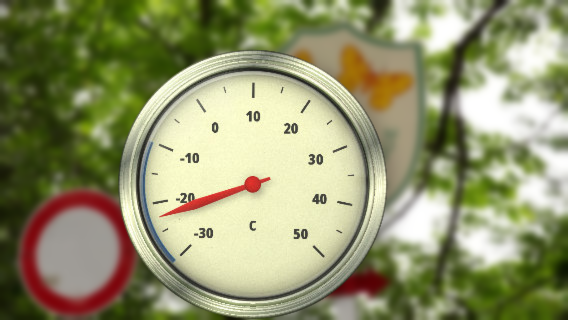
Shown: -22.5 (°C)
